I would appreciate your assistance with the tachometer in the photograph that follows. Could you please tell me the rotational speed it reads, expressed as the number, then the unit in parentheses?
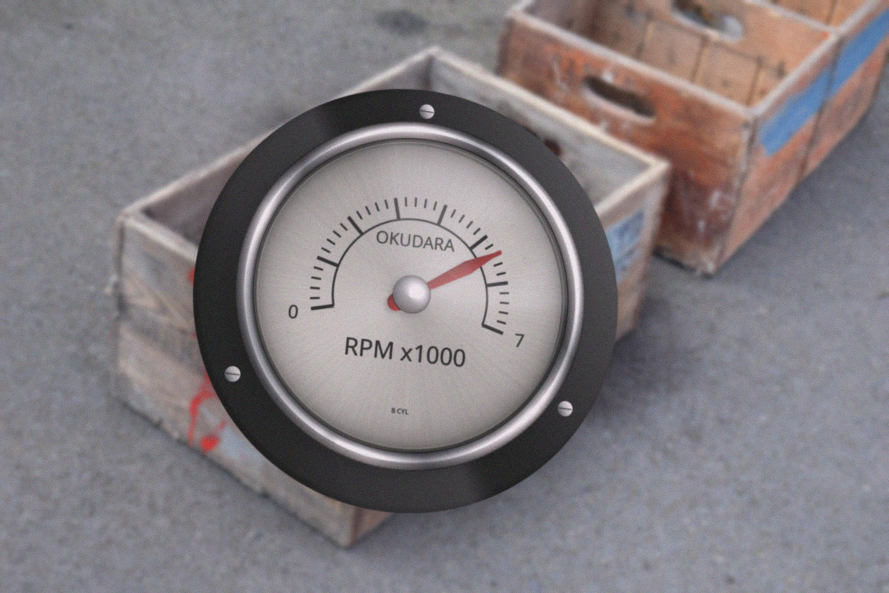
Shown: 5400 (rpm)
